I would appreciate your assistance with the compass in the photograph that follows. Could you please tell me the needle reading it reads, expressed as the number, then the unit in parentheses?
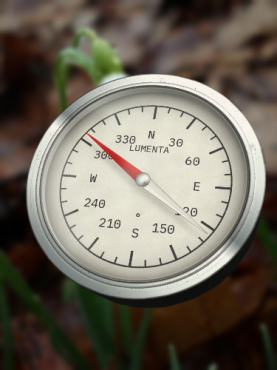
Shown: 305 (°)
